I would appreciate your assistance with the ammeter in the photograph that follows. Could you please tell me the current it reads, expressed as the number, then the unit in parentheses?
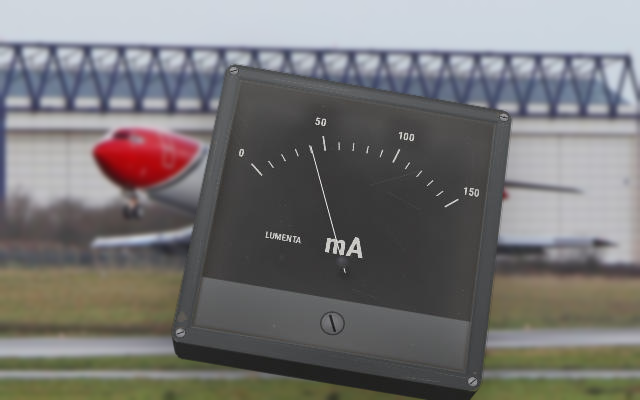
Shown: 40 (mA)
